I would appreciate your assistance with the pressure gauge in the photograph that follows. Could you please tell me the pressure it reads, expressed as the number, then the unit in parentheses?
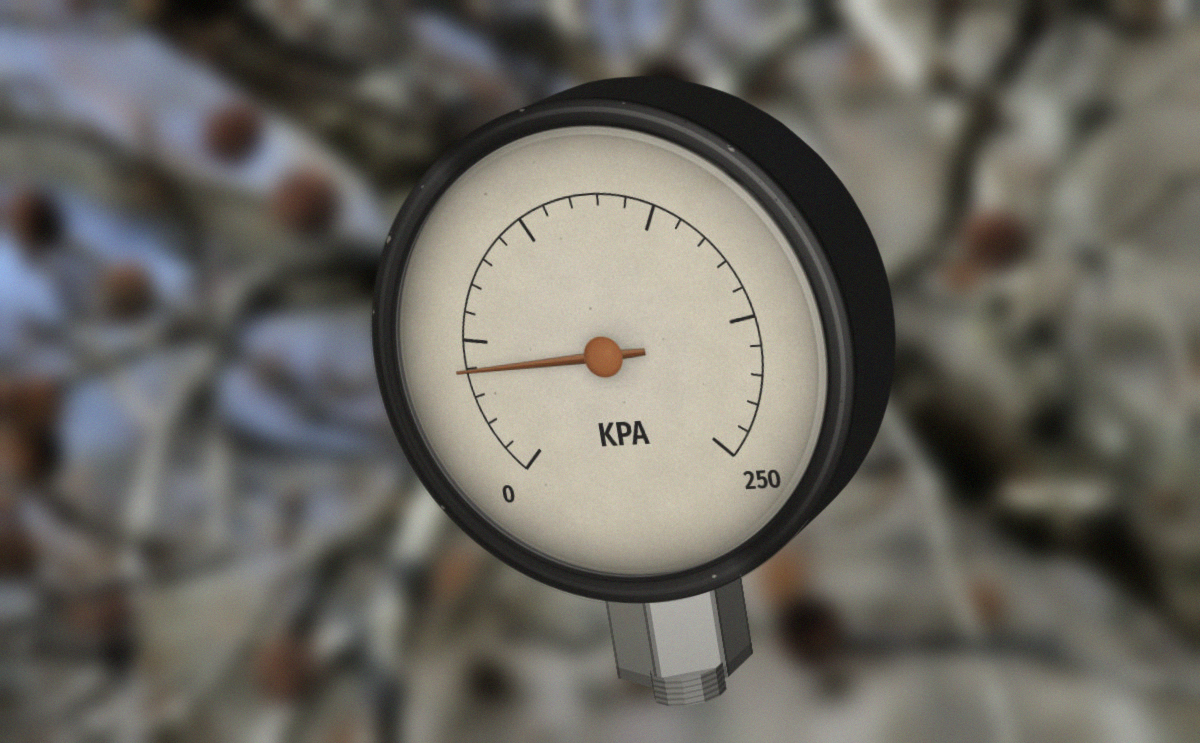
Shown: 40 (kPa)
